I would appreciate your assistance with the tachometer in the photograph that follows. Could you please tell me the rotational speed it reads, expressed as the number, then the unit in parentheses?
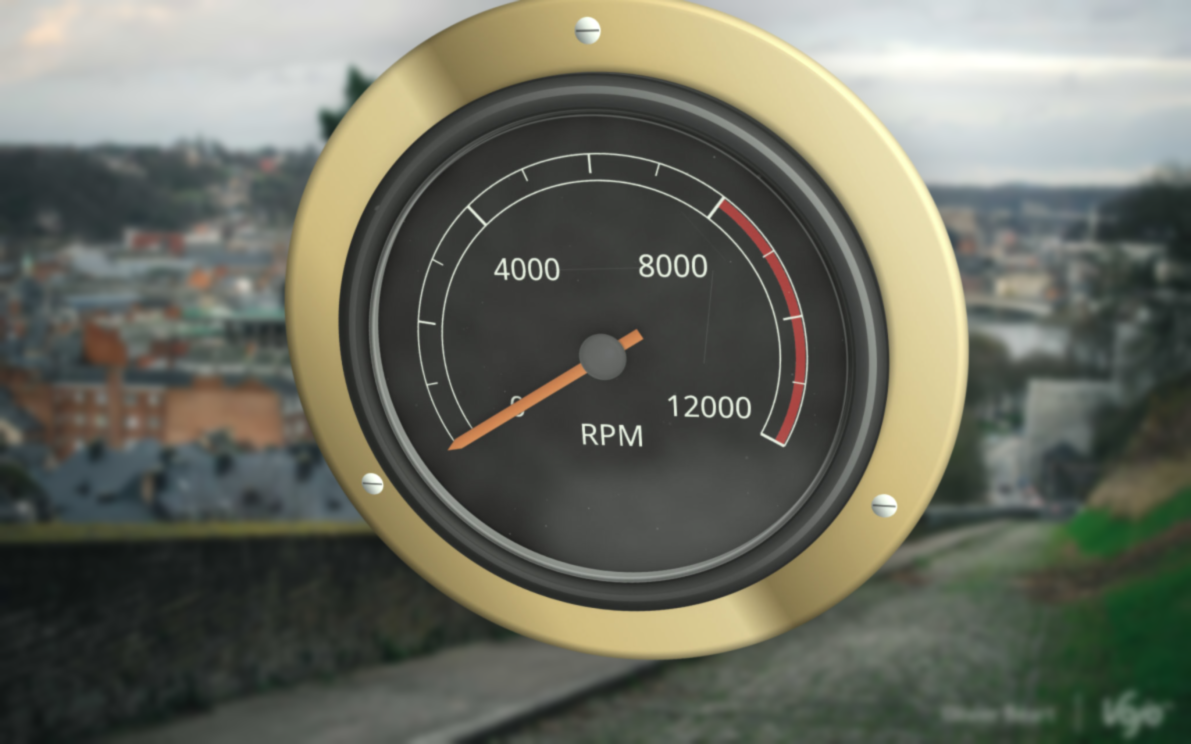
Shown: 0 (rpm)
